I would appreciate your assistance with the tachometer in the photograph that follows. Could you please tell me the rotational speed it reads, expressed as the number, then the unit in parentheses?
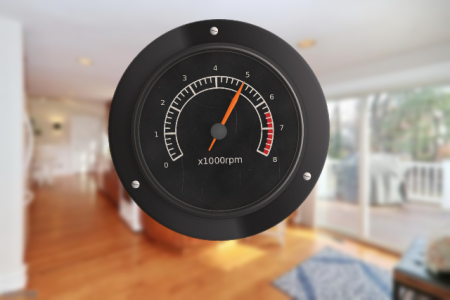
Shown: 5000 (rpm)
